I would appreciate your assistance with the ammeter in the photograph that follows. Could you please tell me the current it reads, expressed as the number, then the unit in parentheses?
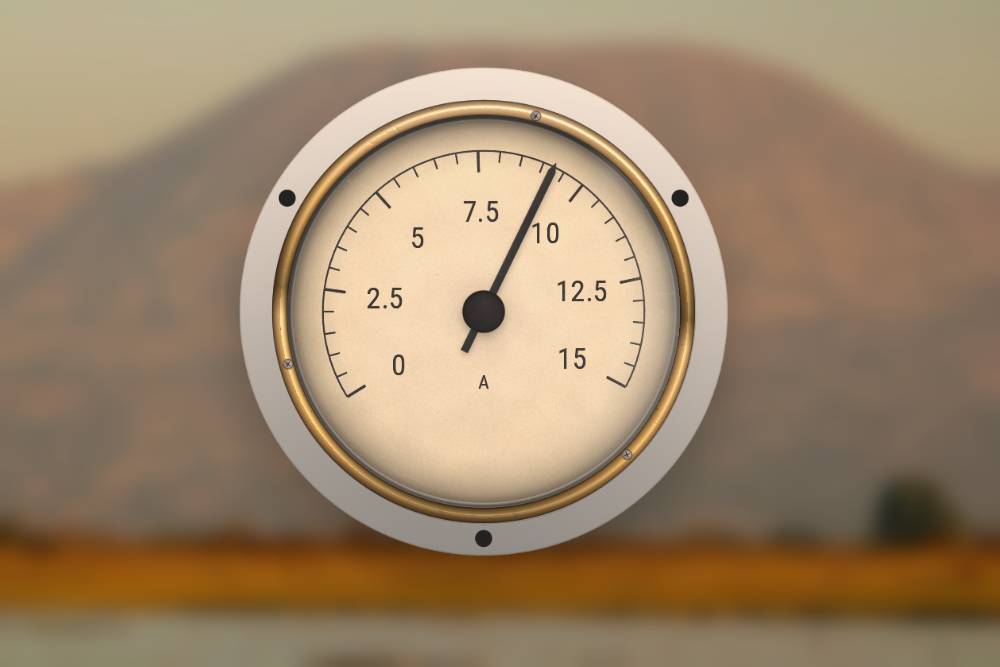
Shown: 9.25 (A)
